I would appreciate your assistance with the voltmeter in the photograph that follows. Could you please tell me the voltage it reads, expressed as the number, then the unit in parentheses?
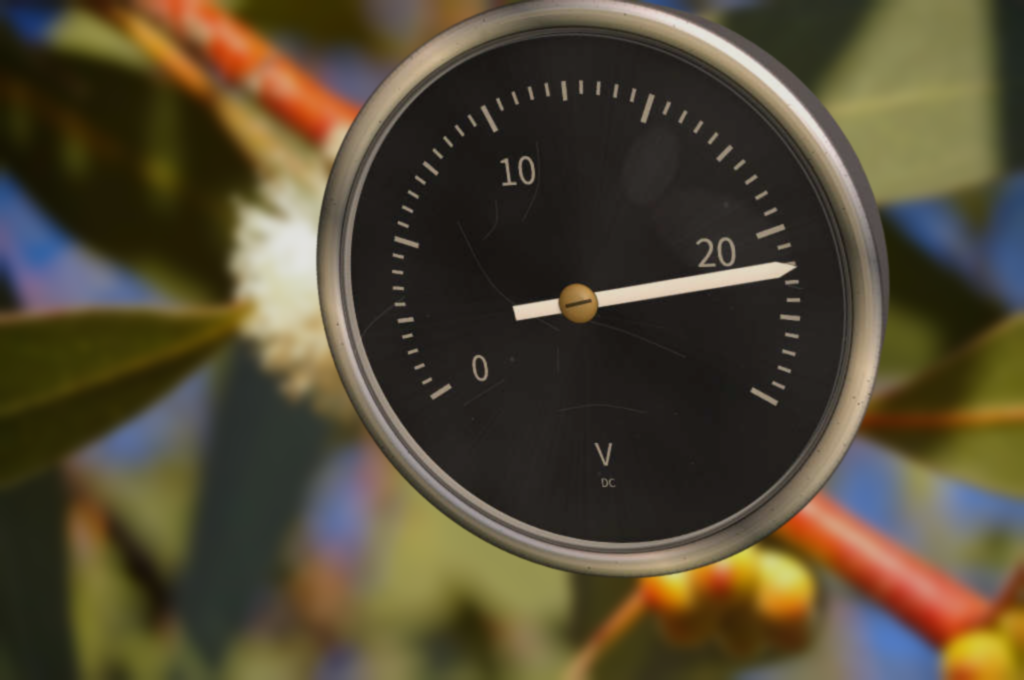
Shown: 21 (V)
